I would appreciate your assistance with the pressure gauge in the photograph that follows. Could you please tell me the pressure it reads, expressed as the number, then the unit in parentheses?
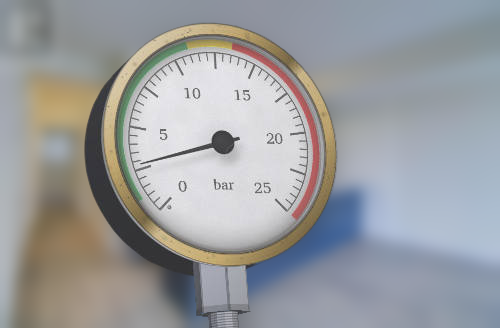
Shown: 2.75 (bar)
